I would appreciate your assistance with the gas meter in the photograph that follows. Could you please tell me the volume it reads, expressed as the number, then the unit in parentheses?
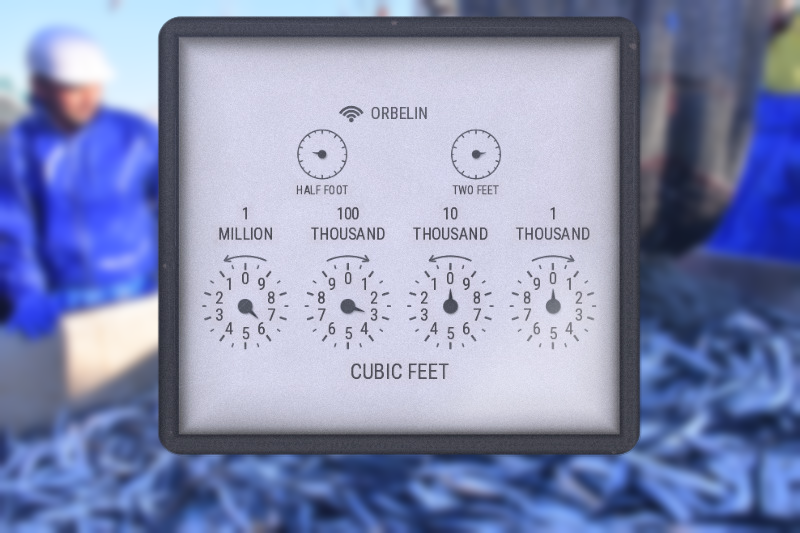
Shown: 630000 (ft³)
